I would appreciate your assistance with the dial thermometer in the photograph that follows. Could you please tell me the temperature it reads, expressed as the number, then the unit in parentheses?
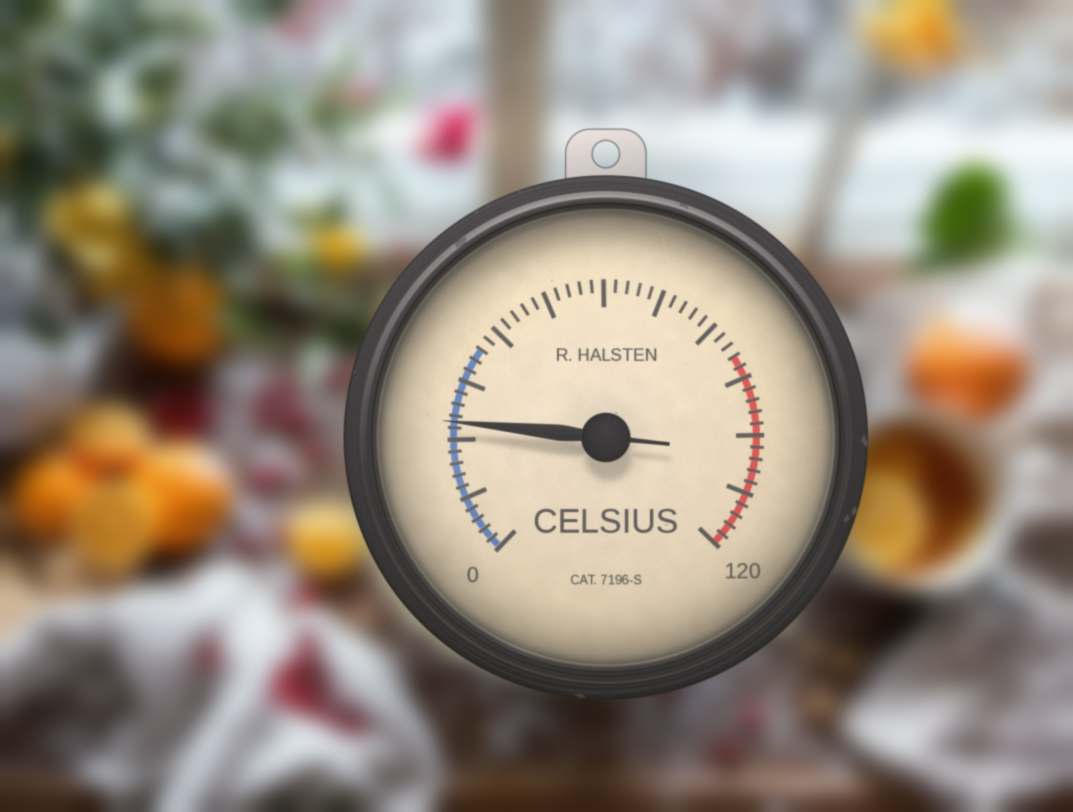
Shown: 23 (°C)
